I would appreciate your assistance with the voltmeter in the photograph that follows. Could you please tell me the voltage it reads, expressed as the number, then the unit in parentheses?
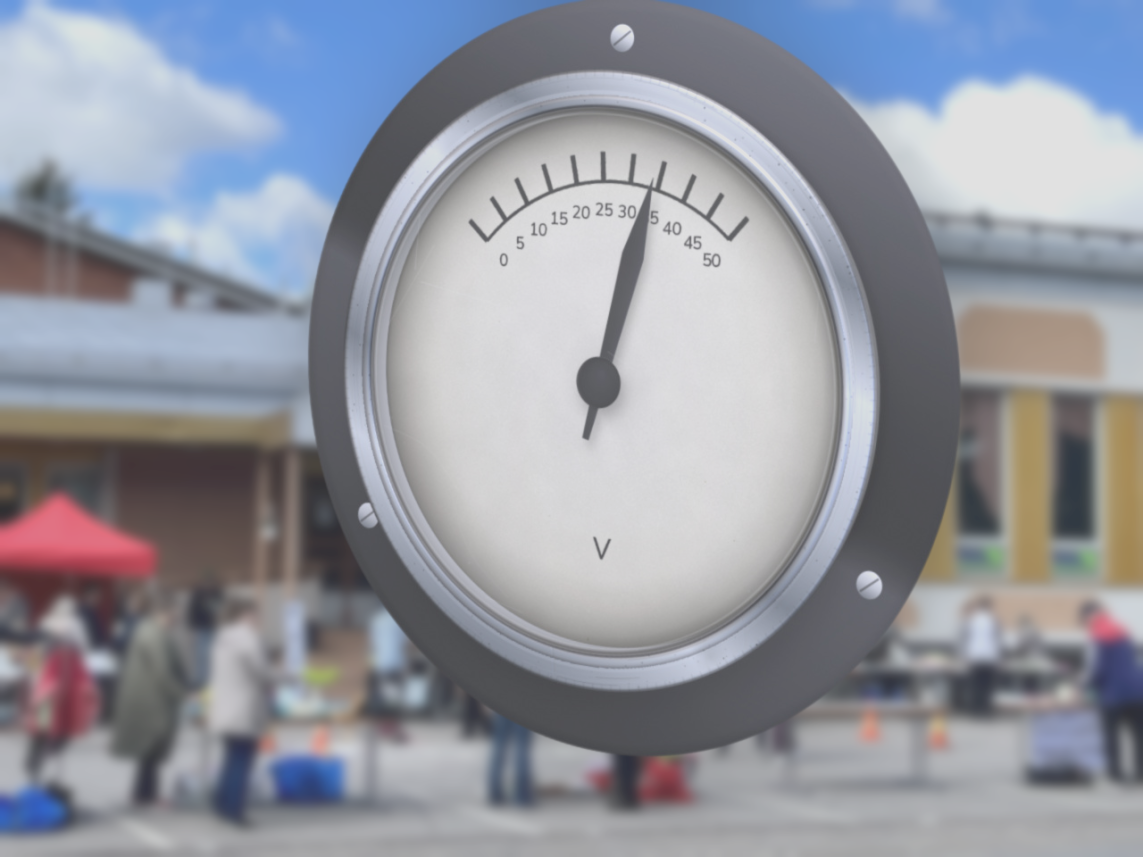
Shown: 35 (V)
